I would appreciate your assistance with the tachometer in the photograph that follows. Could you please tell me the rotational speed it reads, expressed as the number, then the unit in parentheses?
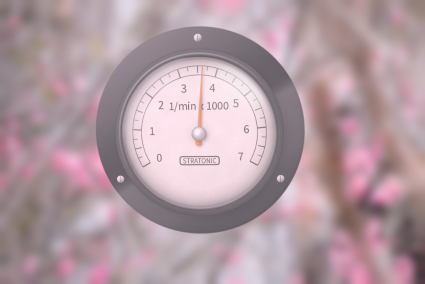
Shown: 3625 (rpm)
